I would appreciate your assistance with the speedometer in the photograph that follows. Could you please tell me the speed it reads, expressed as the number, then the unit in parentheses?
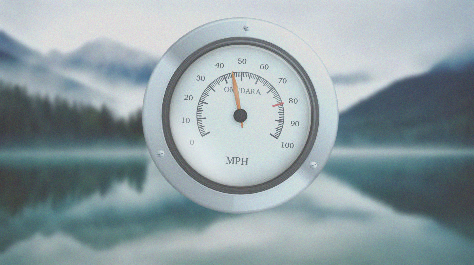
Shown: 45 (mph)
